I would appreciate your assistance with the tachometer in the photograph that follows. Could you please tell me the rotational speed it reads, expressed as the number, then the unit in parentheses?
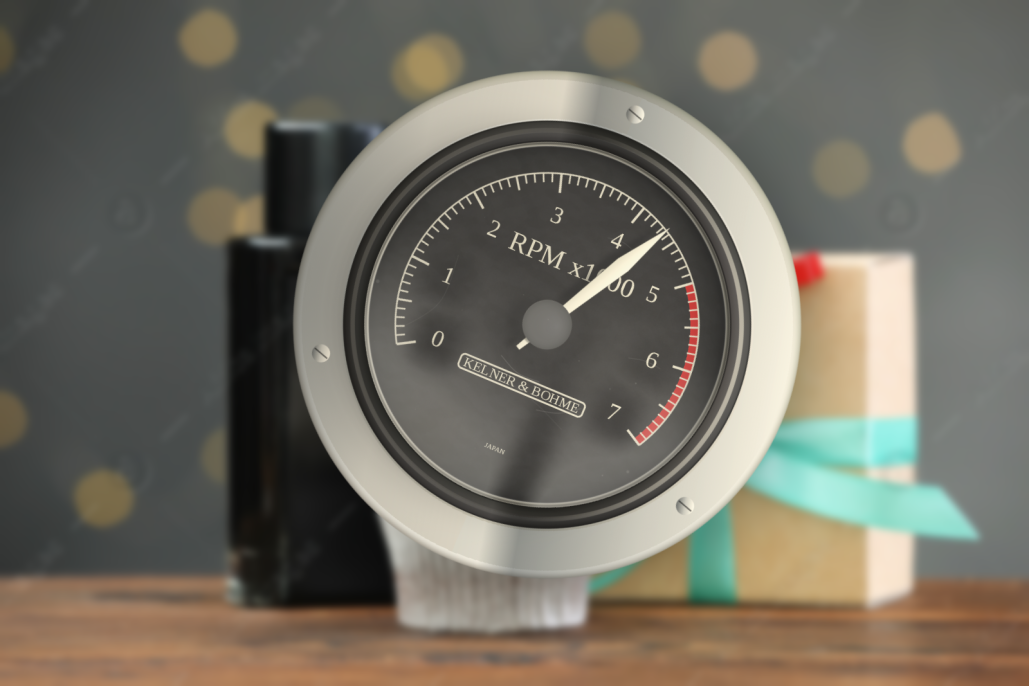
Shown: 4350 (rpm)
